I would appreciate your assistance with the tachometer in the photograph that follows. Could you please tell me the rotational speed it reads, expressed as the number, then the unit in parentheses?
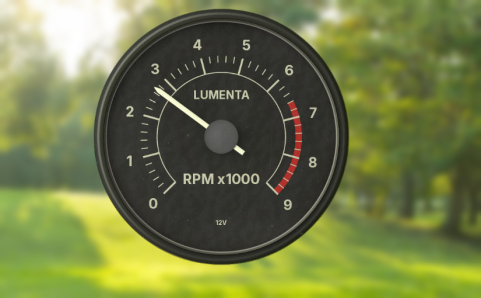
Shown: 2700 (rpm)
